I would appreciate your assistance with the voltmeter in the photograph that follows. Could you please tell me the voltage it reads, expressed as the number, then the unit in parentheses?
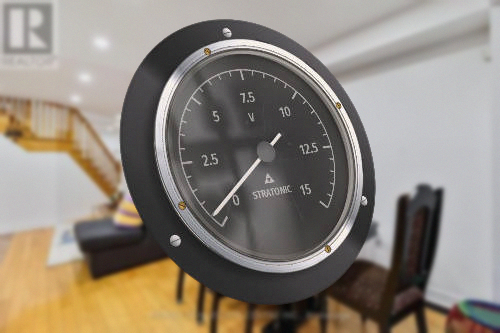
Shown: 0.5 (V)
